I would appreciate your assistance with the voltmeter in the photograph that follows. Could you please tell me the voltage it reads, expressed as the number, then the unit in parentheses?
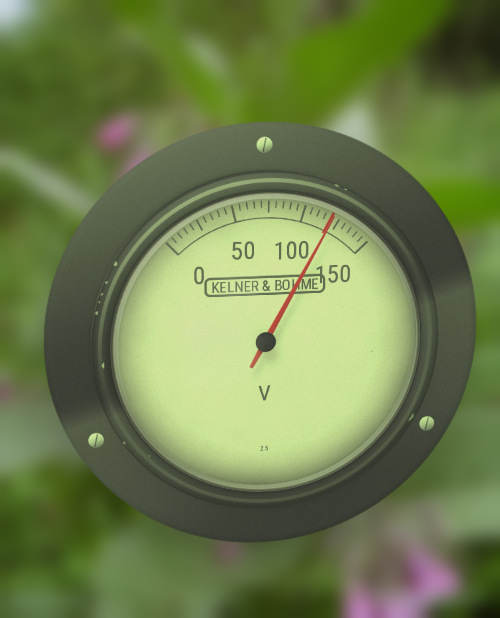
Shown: 120 (V)
